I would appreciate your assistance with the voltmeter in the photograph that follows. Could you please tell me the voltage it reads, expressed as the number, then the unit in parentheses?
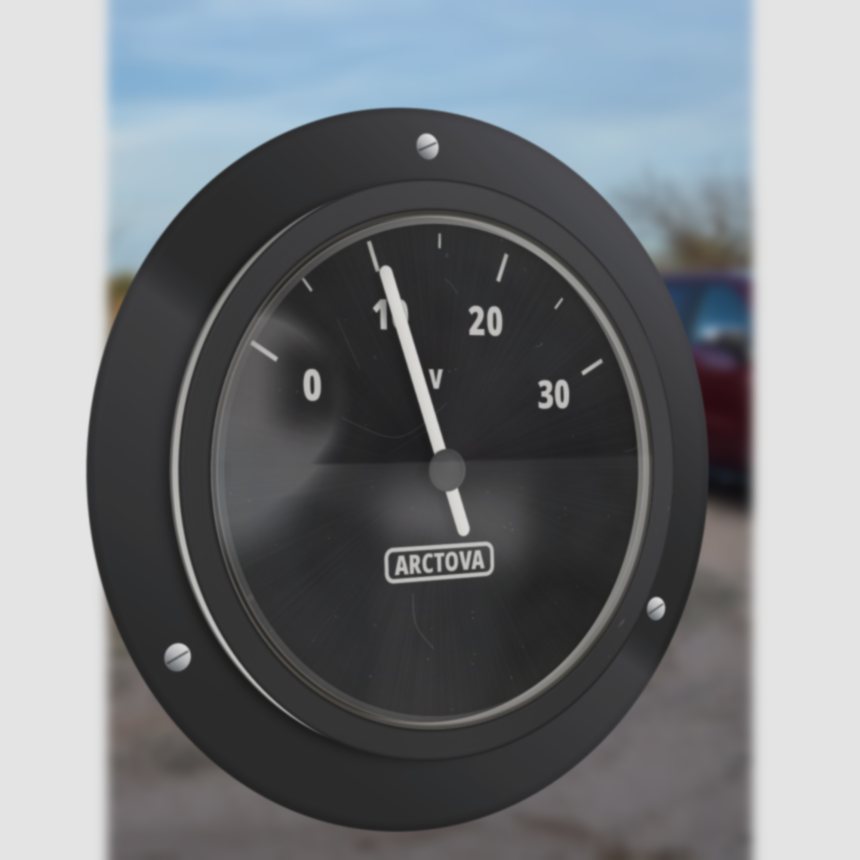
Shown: 10 (V)
